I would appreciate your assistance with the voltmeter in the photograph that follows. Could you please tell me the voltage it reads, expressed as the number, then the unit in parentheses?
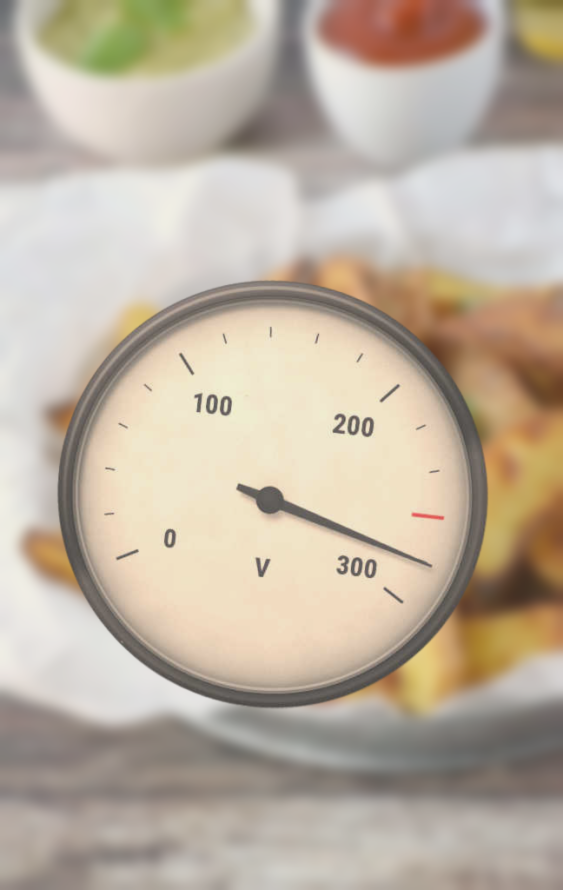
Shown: 280 (V)
